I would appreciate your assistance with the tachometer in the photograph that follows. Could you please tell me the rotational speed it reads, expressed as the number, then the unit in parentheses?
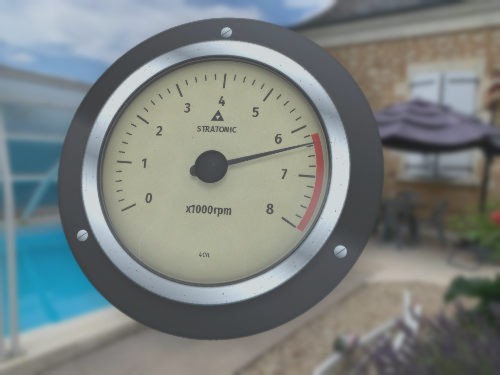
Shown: 6400 (rpm)
